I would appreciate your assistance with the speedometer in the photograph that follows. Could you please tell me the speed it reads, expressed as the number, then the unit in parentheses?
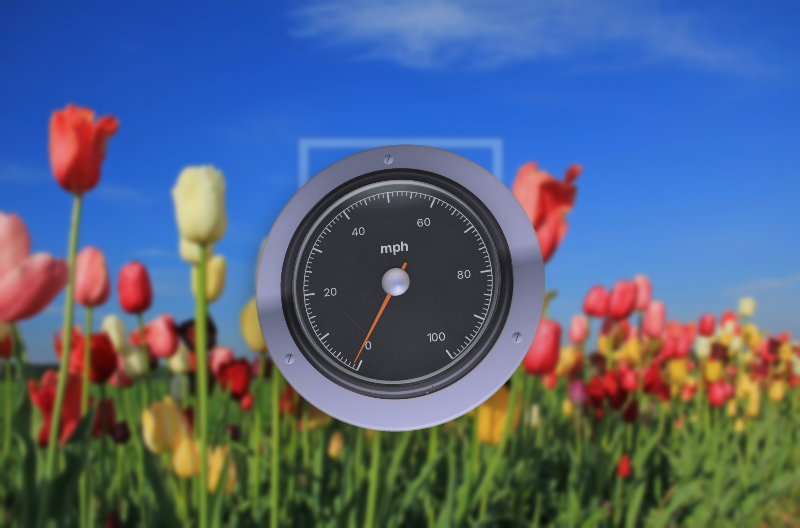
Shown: 1 (mph)
